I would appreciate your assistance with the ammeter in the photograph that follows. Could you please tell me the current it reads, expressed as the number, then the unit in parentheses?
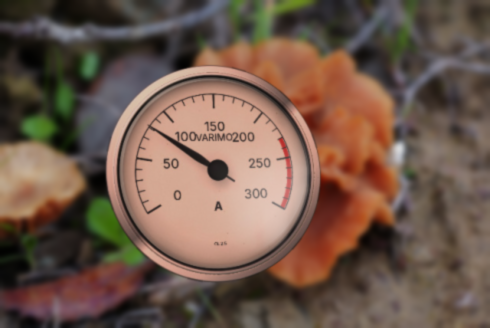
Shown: 80 (A)
